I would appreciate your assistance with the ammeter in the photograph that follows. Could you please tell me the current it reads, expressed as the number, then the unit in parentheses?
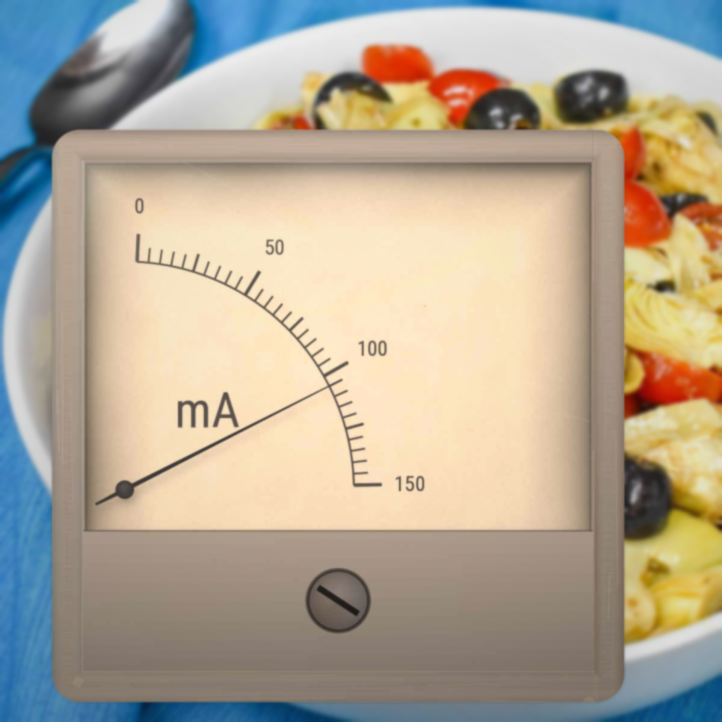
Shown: 105 (mA)
